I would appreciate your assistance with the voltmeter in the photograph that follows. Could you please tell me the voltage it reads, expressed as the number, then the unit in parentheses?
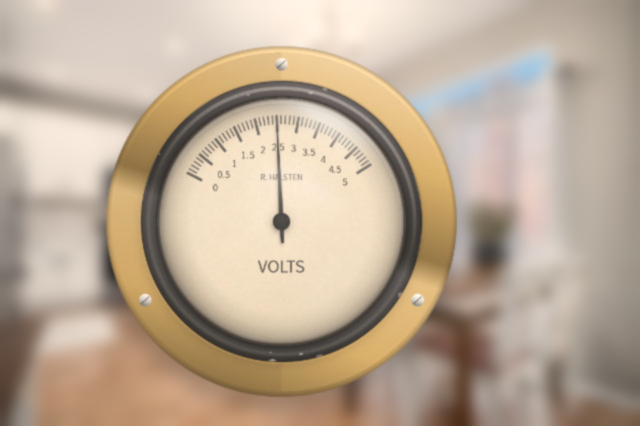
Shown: 2.5 (V)
